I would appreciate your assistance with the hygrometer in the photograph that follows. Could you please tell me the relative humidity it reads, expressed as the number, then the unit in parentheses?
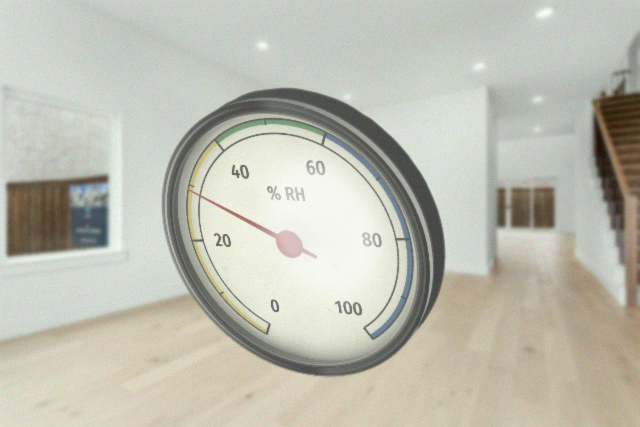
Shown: 30 (%)
